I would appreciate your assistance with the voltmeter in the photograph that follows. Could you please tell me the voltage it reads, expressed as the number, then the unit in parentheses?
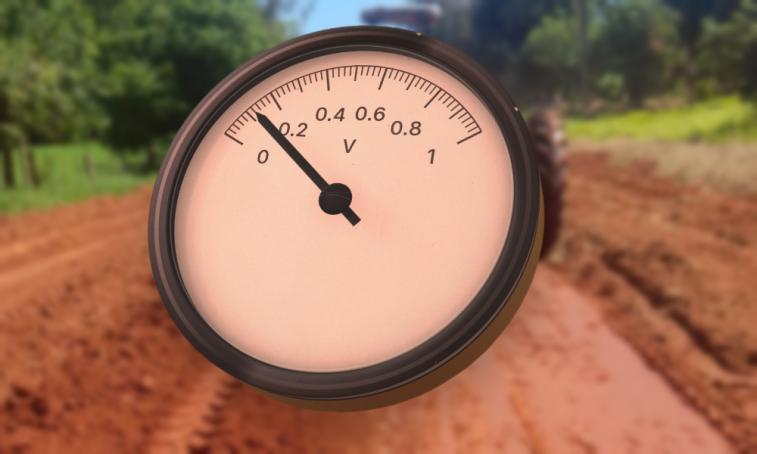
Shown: 0.12 (V)
